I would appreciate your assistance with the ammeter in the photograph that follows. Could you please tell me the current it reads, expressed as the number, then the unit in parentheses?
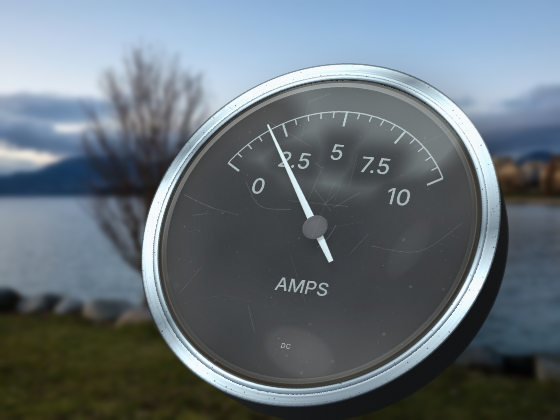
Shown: 2 (A)
